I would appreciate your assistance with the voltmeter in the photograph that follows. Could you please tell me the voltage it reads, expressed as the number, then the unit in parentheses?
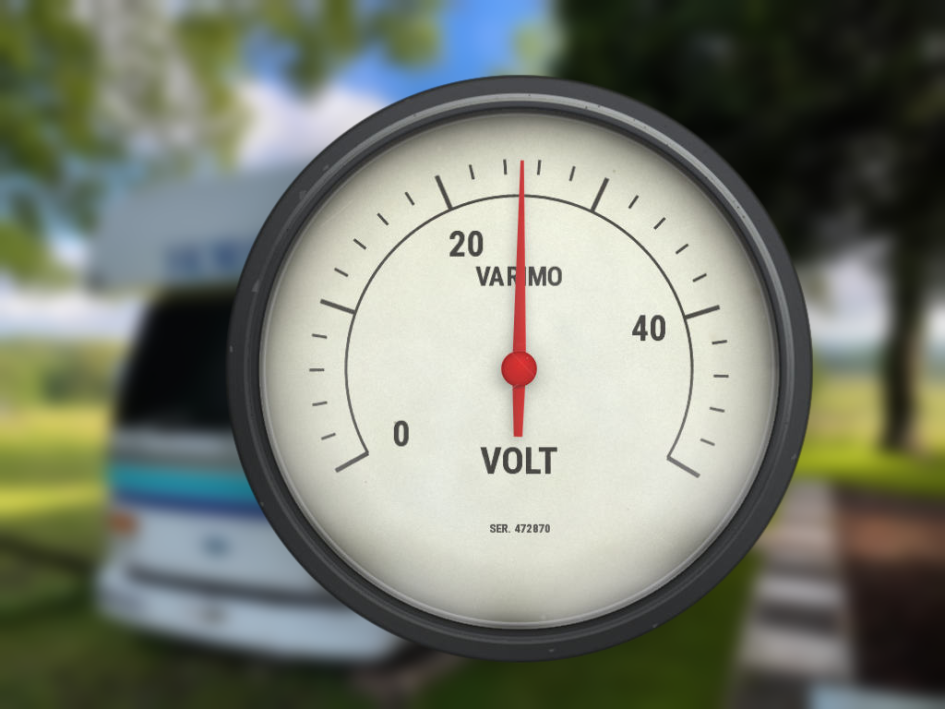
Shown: 25 (V)
